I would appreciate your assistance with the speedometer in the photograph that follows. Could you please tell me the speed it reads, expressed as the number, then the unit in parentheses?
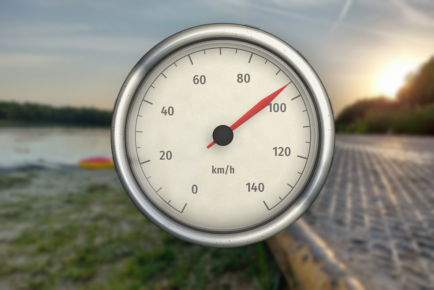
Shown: 95 (km/h)
